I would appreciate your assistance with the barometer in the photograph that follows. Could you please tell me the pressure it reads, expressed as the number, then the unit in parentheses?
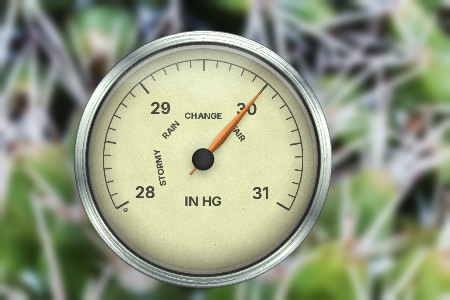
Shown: 30 (inHg)
